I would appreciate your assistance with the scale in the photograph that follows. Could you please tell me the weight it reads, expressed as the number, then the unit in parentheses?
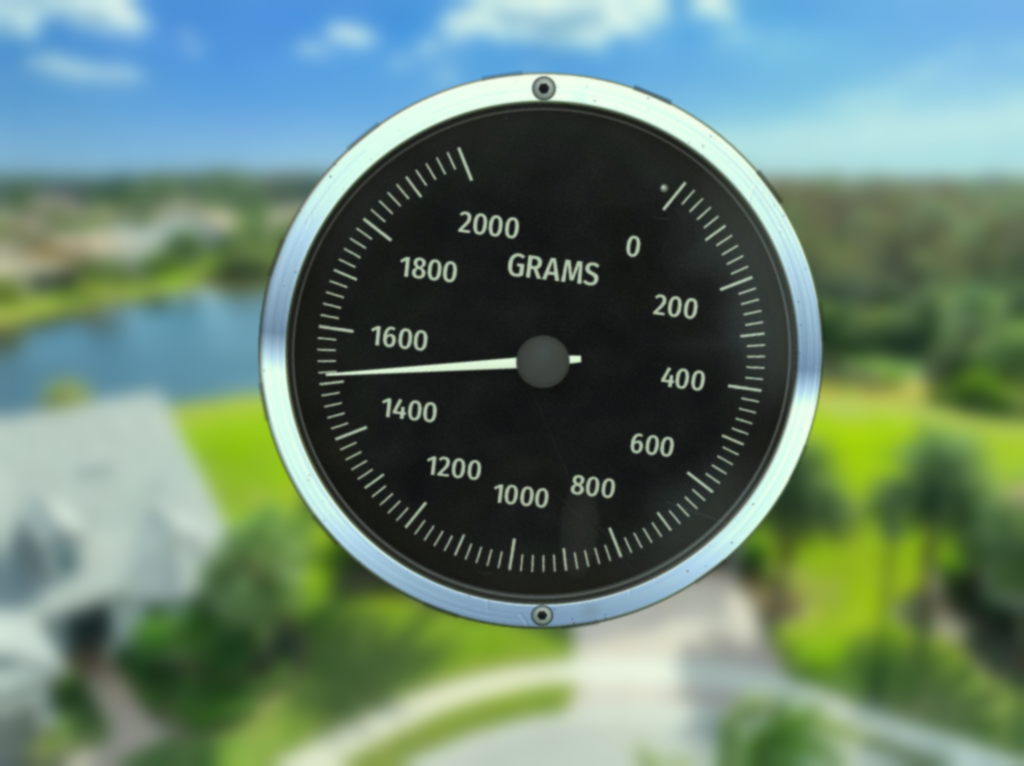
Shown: 1520 (g)
